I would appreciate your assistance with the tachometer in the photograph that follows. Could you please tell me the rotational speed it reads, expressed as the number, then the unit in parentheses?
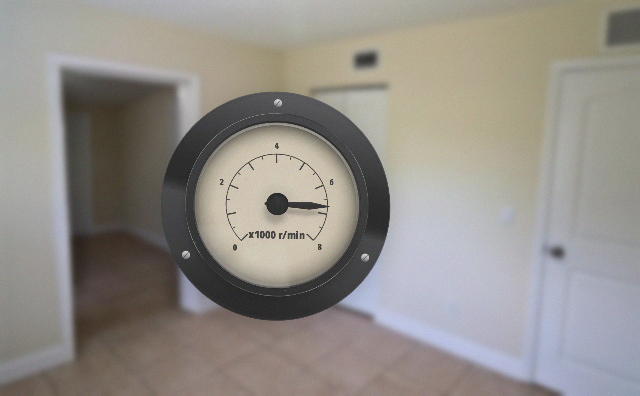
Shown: 6750 (rpm)
